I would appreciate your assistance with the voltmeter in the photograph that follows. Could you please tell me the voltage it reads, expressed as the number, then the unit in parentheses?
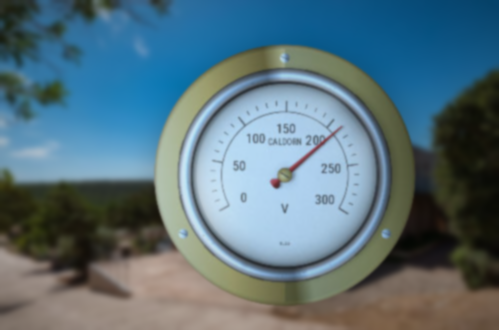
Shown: 210 (V)
